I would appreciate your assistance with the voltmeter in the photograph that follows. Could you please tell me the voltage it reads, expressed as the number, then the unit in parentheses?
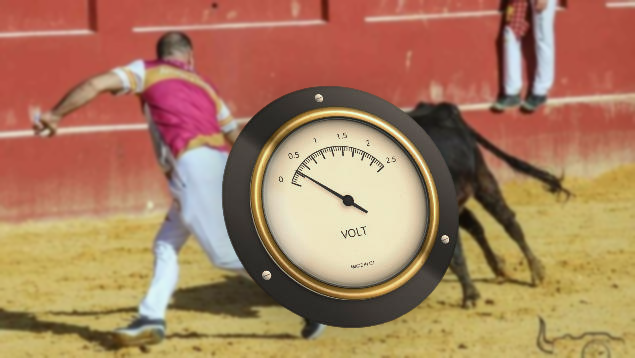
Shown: 0.25 (V)
